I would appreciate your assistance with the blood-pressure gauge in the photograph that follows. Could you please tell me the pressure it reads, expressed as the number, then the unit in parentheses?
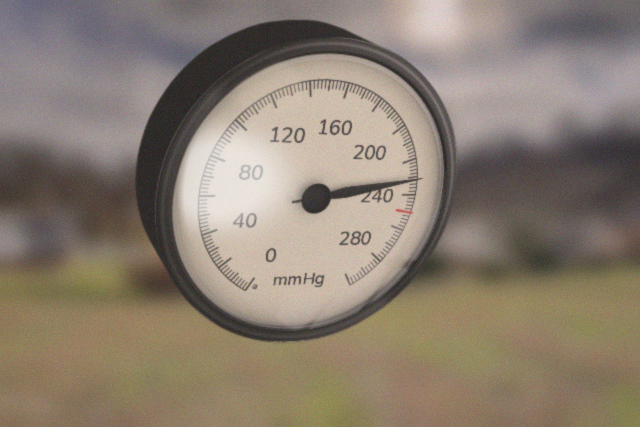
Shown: 230 (mmHg)
